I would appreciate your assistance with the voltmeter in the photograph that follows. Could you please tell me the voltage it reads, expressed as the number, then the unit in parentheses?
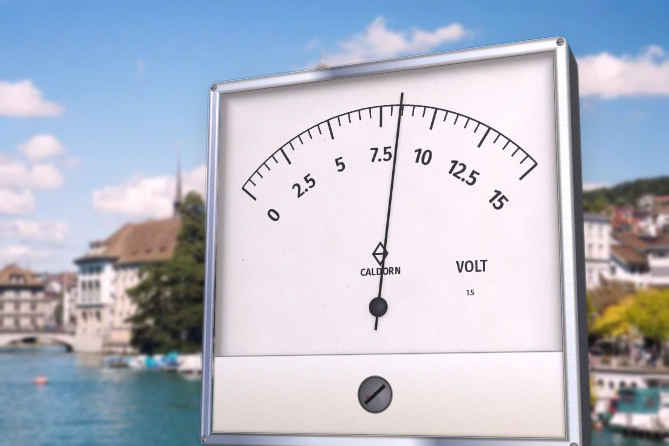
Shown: 8.5 (V)
